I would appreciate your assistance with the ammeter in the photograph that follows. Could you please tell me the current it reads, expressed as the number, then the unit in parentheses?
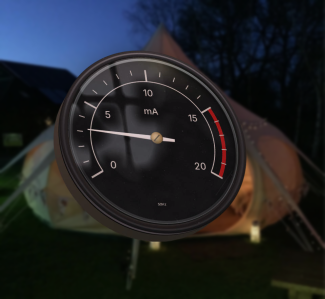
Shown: 3 (mA)
